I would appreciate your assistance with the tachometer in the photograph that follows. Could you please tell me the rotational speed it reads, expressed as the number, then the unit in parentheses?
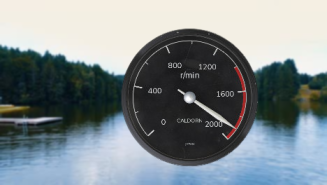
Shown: 1900 (rpm)
